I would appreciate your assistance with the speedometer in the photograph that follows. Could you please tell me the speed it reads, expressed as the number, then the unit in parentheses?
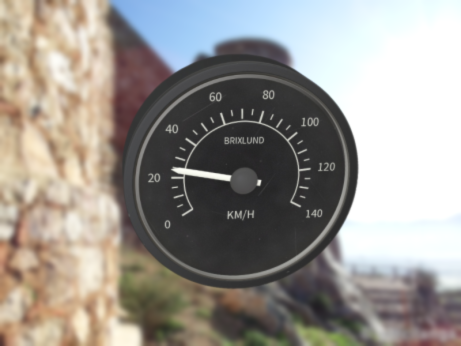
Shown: 25 (km/h)
